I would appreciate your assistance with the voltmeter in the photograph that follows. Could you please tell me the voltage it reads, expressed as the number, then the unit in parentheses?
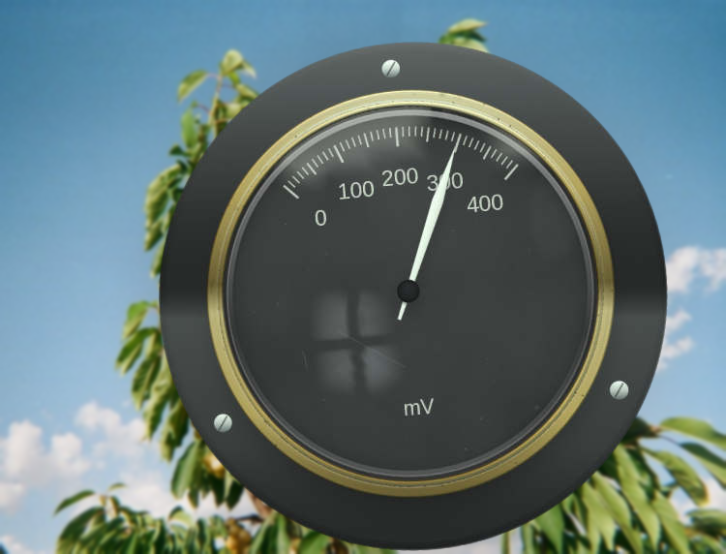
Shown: 300 (mV)
